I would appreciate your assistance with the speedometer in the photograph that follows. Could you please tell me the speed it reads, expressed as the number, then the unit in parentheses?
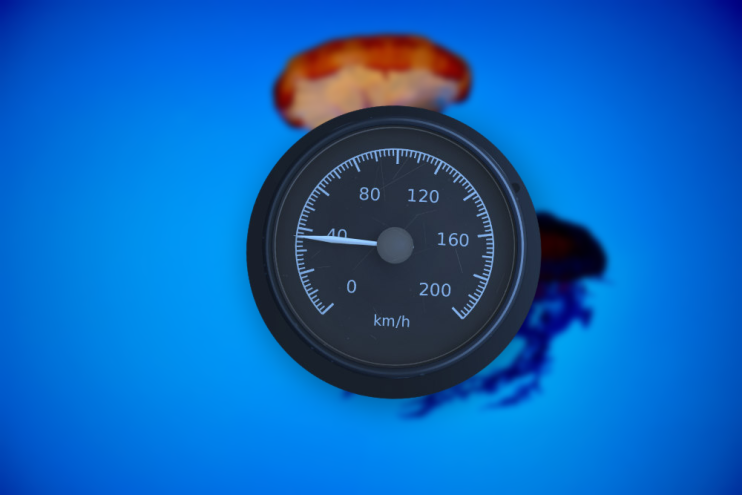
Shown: 36 (km/h)
